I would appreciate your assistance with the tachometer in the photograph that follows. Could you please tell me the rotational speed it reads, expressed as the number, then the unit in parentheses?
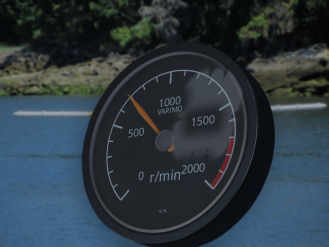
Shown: 700 (rpm)
